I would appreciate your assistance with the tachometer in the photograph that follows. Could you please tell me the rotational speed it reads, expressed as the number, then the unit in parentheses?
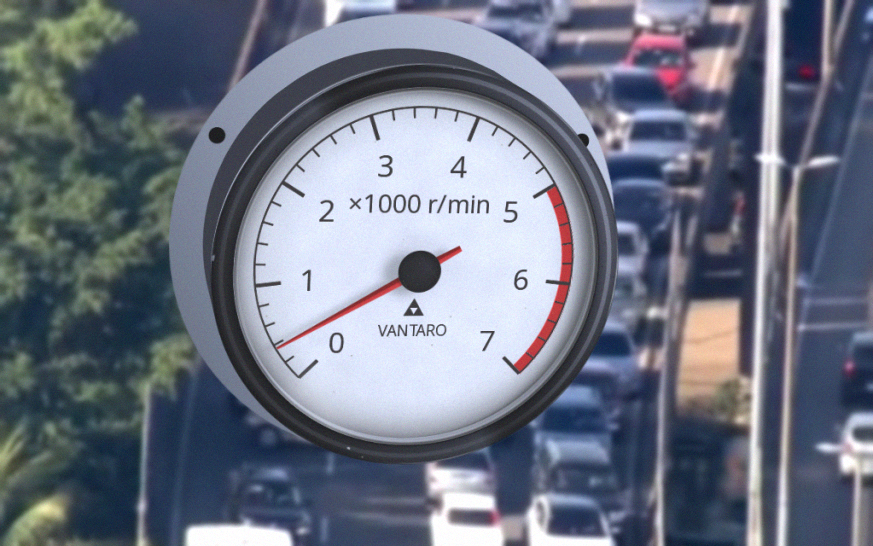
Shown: 400 (rpm)
